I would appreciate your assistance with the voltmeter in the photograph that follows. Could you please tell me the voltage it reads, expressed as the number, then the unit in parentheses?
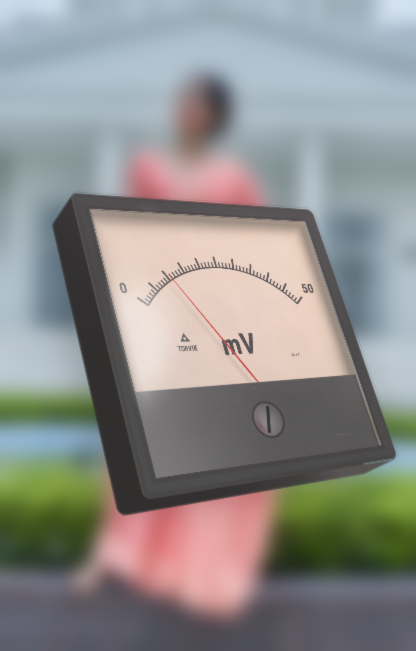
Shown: 10 (mV)
